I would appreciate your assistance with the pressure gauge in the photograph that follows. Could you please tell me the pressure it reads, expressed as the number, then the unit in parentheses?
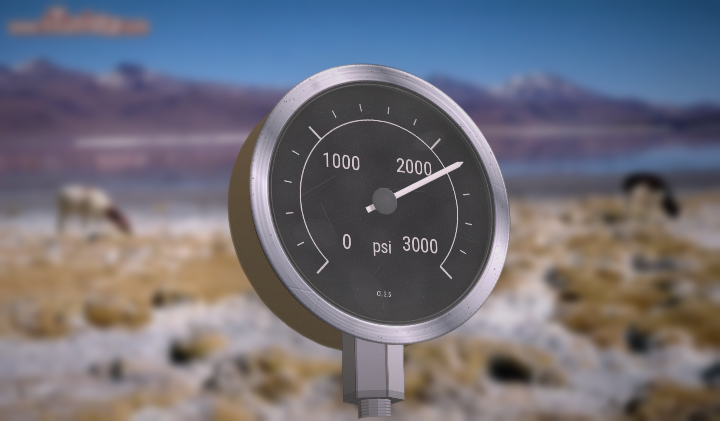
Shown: 2200 (psi)
